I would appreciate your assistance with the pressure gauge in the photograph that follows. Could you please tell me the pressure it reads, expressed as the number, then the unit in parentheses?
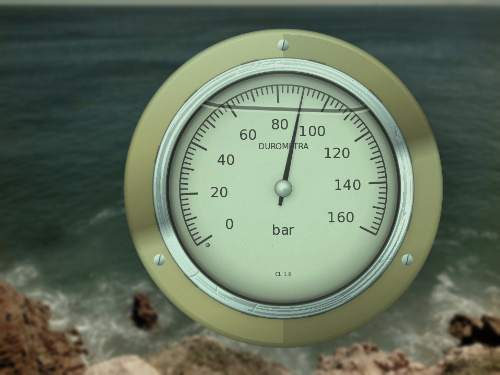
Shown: 90 (bar)
